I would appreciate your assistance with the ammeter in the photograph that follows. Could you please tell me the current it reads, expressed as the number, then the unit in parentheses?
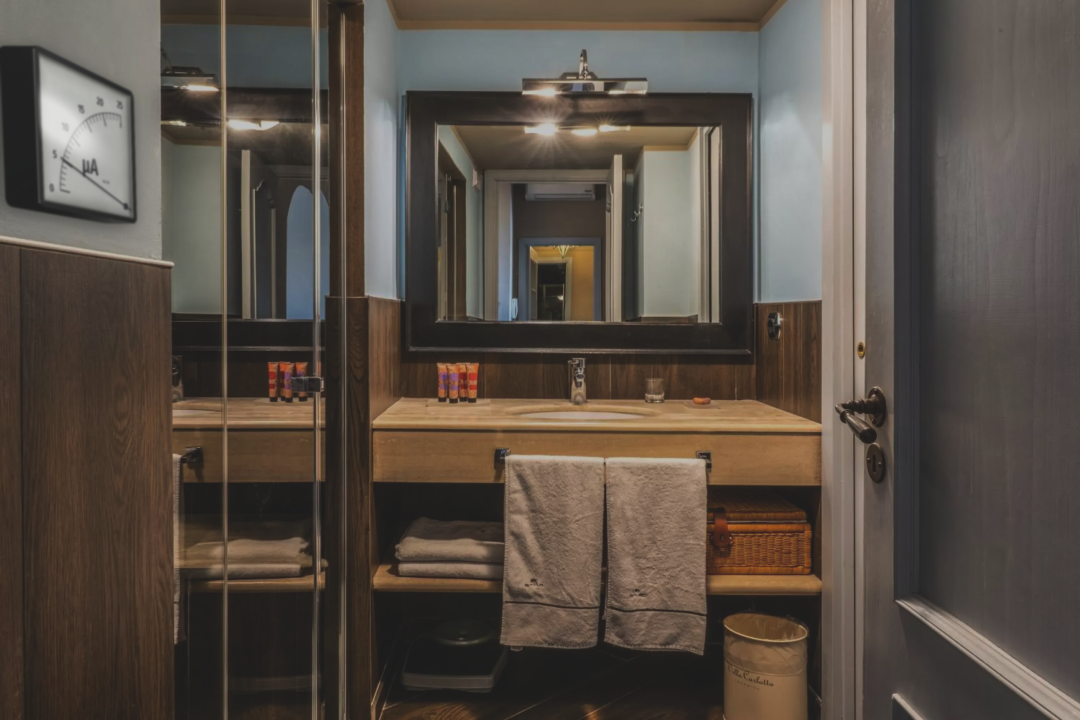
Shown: 5 (µA)
